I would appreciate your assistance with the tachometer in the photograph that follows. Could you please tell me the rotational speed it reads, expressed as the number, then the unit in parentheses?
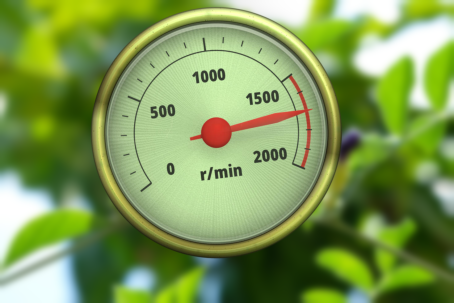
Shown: 1700 (rpm)
